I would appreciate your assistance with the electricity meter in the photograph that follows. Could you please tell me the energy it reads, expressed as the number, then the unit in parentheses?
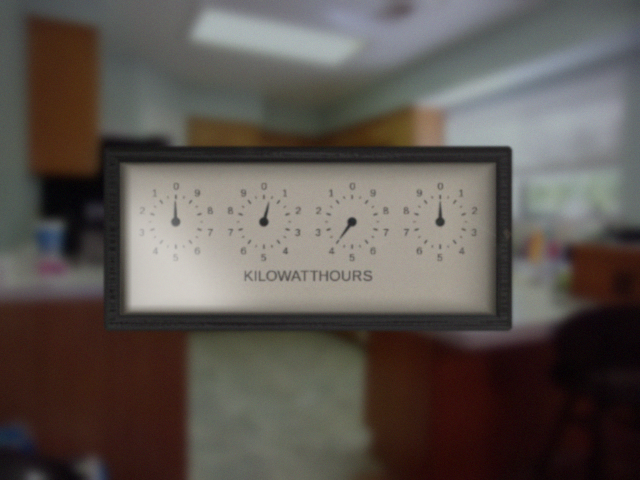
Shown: 40 (kWh)
